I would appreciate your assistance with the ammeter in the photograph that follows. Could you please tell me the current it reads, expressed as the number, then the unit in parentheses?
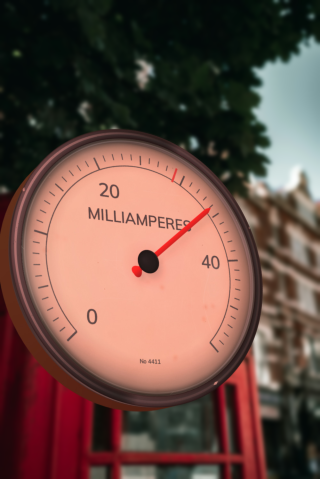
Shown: 34 (mA)
